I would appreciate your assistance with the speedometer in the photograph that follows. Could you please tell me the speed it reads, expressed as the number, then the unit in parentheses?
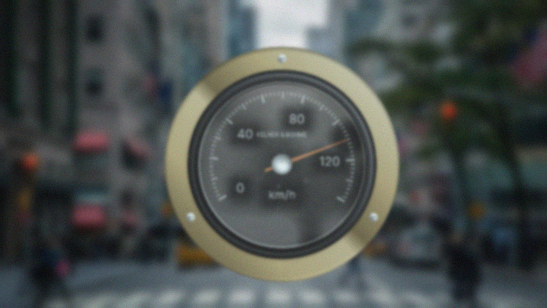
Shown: 110 (km/h)
